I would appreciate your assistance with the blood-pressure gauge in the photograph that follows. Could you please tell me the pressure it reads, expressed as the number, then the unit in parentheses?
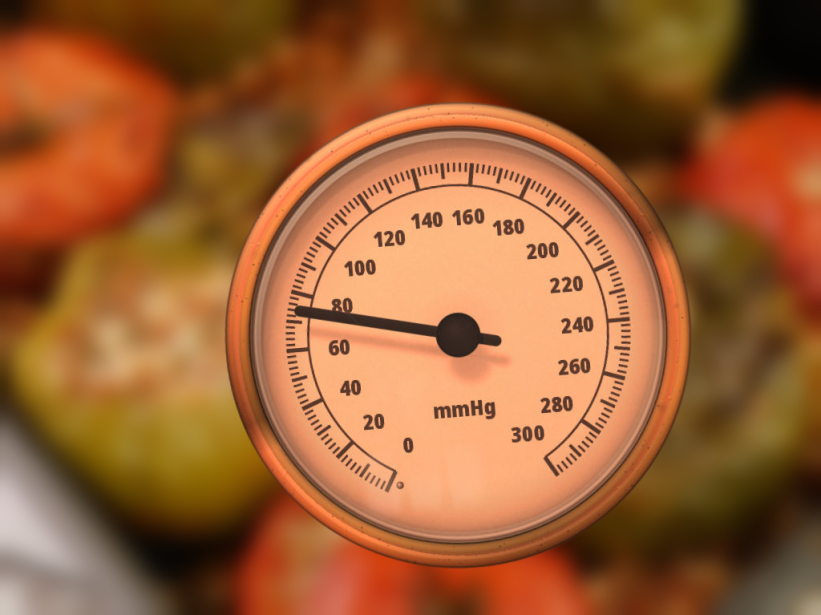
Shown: 74 (mmHg)
